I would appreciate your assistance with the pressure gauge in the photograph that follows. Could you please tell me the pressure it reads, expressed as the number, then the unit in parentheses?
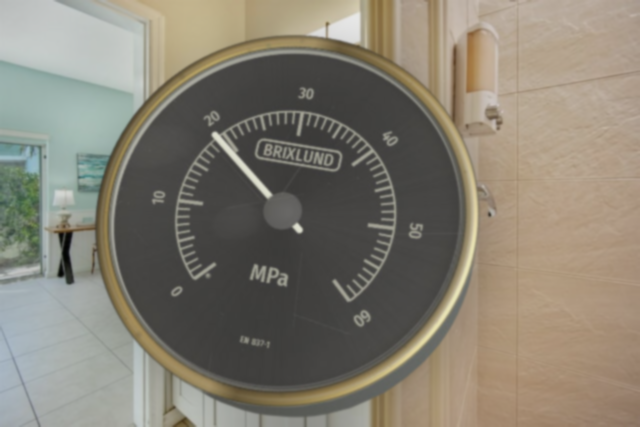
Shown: 19 (MPa)
